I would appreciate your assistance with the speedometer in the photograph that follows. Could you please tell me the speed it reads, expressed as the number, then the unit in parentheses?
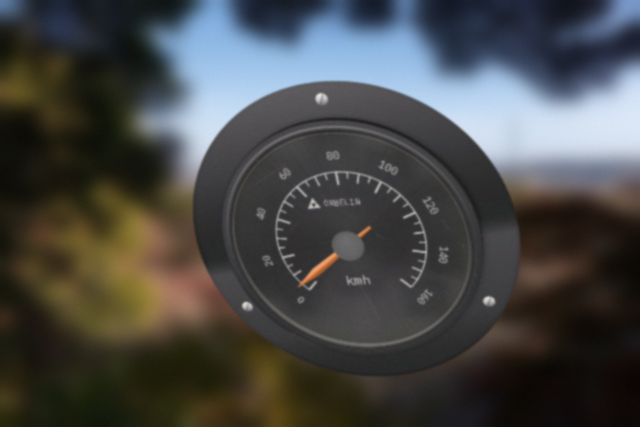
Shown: 5 (km/h)
